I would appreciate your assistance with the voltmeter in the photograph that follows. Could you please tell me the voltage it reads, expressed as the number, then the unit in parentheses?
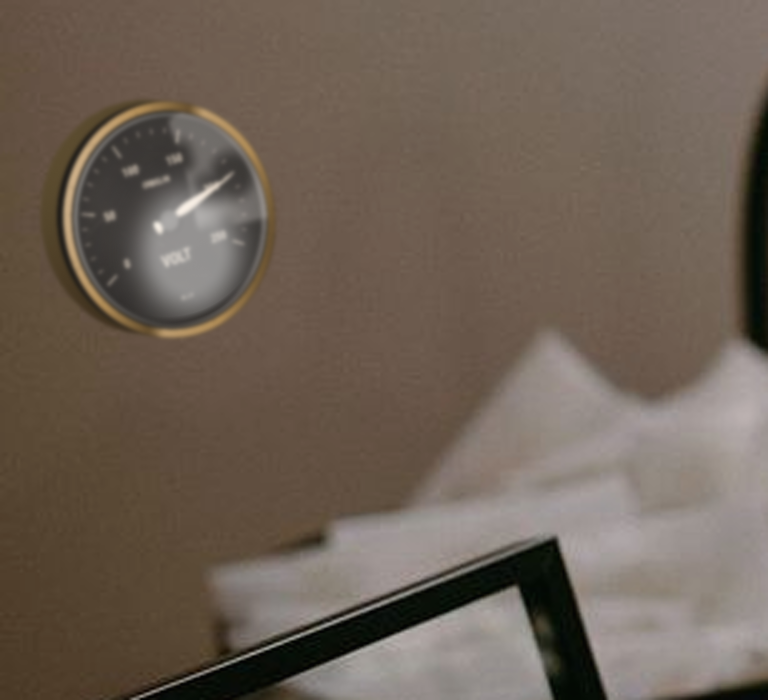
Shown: 200 (V)
